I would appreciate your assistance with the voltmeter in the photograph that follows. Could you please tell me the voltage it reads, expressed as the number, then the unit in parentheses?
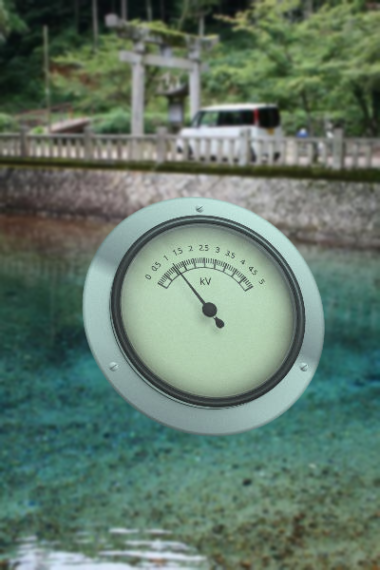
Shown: 1 (kV)
